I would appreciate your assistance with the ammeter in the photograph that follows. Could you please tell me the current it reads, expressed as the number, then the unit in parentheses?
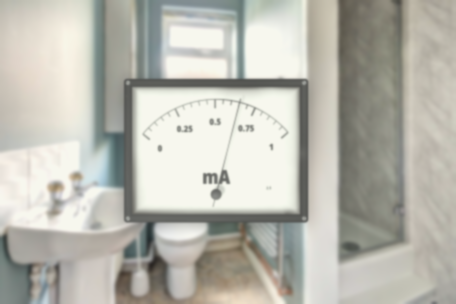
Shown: 0.65 (mA)
